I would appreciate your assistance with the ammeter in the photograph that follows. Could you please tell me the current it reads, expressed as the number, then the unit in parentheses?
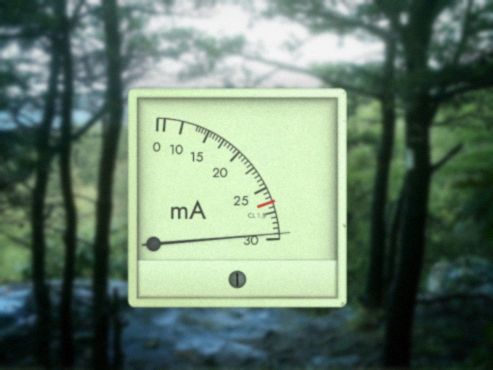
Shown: 29.5 (mA)
